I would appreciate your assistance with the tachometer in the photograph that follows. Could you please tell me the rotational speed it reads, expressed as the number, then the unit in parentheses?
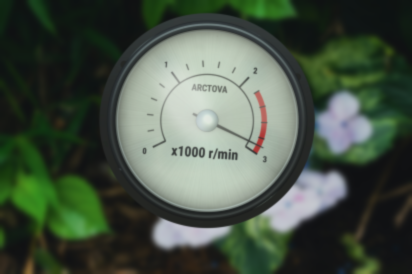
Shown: 2900 (rpm)
